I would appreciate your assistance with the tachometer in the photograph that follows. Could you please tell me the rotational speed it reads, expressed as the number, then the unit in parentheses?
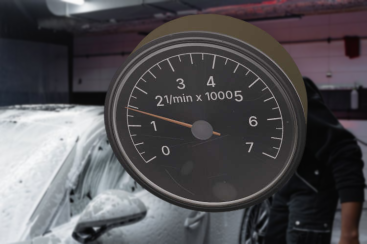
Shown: 1500 (rpm)
